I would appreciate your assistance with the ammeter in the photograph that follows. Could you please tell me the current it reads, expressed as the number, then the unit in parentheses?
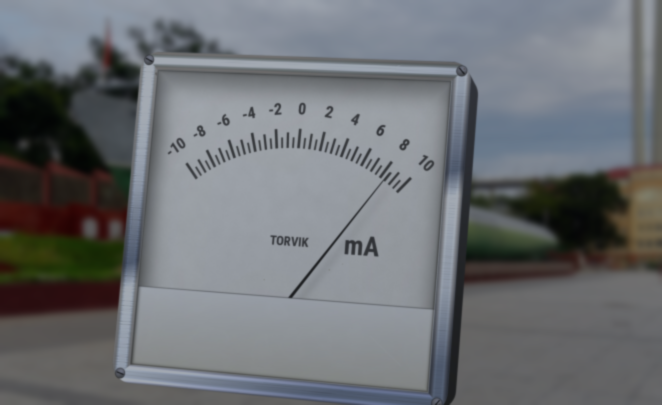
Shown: 8.5 (mA)
